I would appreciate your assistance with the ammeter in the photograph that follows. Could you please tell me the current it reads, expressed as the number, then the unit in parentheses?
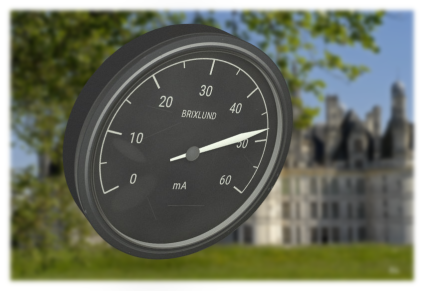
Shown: 47.5 (mA)
